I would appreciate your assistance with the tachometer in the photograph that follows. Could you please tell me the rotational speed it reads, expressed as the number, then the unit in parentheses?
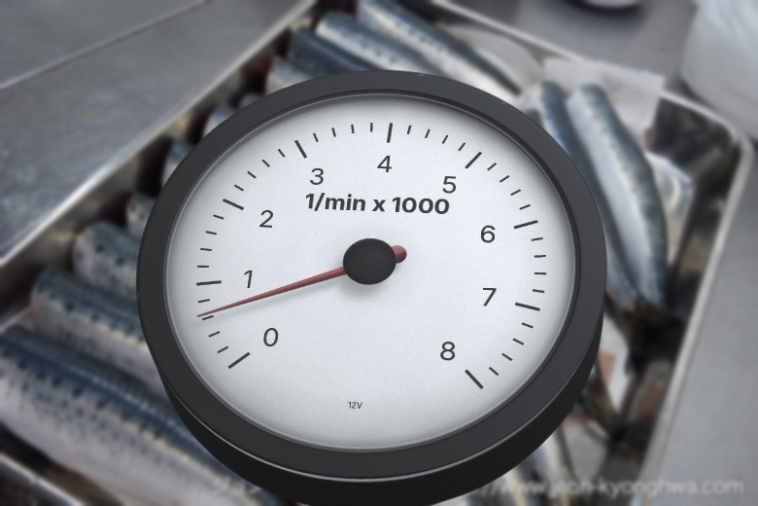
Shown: 600 (rpm)
